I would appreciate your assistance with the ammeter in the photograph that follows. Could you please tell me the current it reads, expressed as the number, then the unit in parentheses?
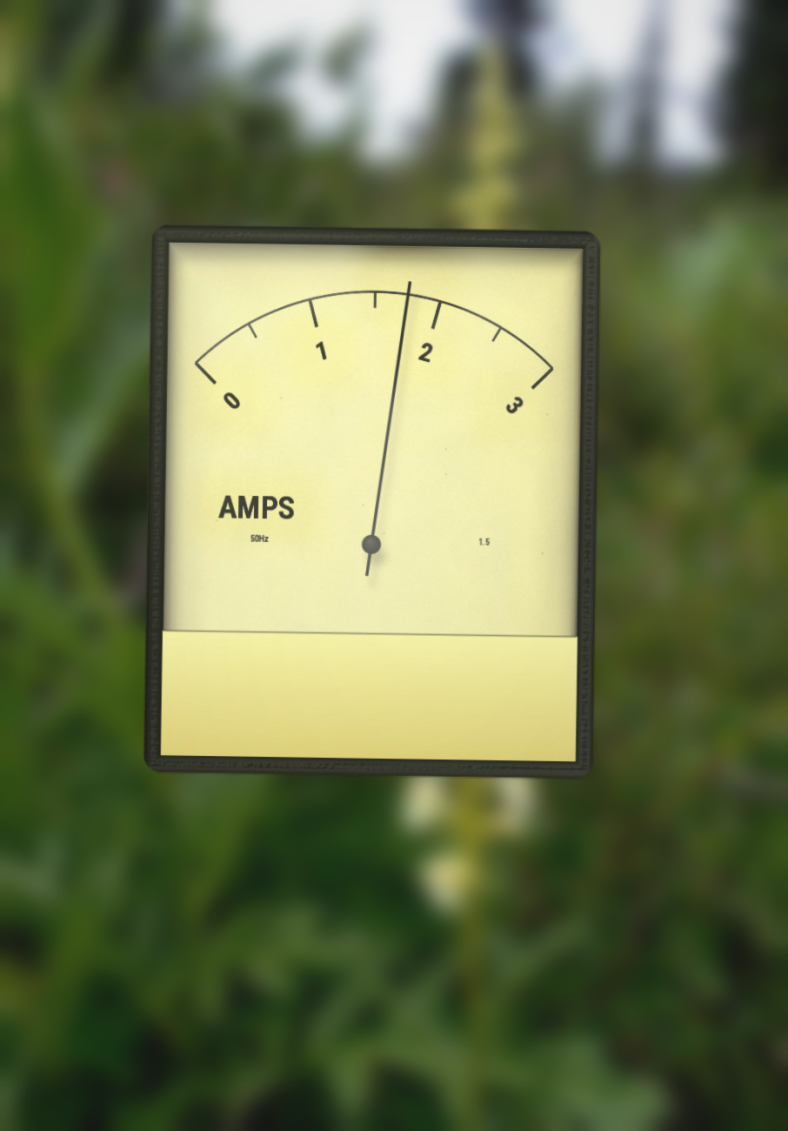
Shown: 1.75 (A)
